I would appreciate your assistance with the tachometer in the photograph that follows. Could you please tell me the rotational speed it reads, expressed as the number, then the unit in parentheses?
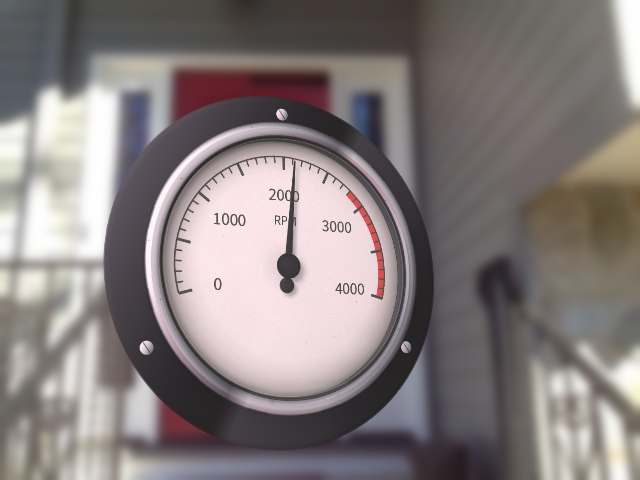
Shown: 2100 (rpm)
